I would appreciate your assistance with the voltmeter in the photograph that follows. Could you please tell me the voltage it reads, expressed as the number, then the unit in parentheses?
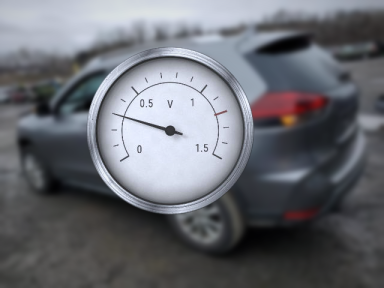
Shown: 0.3 (V)
